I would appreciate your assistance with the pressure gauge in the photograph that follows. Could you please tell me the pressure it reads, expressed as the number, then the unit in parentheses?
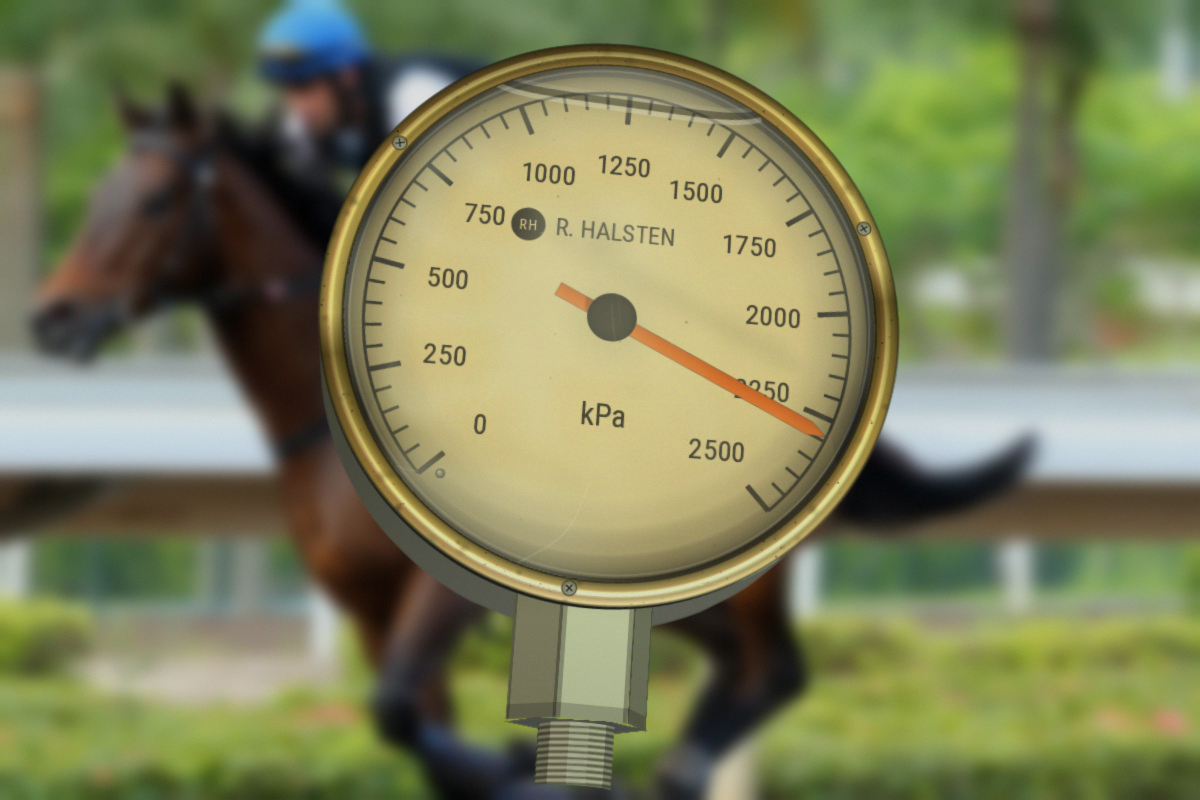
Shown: 2300 (kPa)
